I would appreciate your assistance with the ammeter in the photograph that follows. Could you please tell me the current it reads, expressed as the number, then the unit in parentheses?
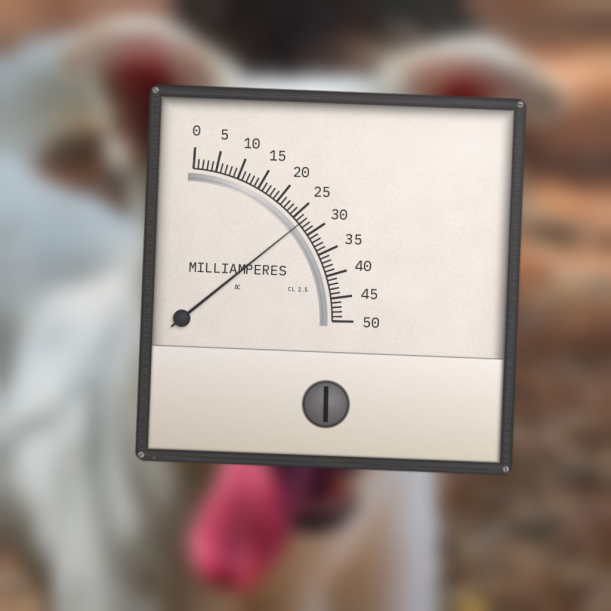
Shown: 27 (mA)
